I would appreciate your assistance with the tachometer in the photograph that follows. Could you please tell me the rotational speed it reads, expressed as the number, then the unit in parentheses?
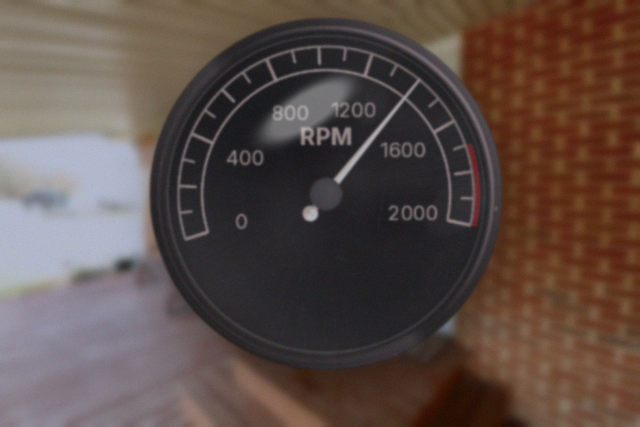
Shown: 1400 (rpm)
